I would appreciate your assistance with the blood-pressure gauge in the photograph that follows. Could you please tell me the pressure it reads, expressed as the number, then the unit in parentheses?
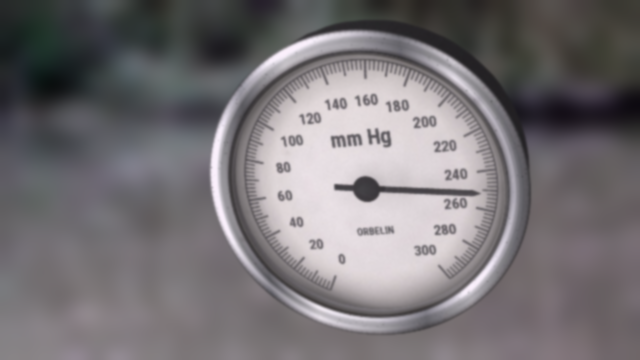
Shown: 250 (mmHg)
